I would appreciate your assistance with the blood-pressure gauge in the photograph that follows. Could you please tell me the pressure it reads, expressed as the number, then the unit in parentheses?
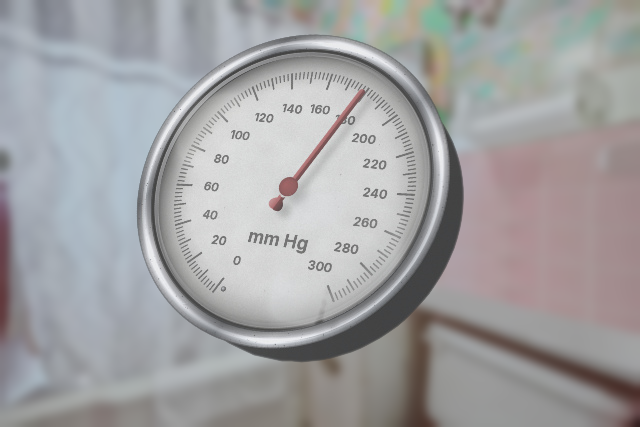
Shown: 180 (mmHg)
